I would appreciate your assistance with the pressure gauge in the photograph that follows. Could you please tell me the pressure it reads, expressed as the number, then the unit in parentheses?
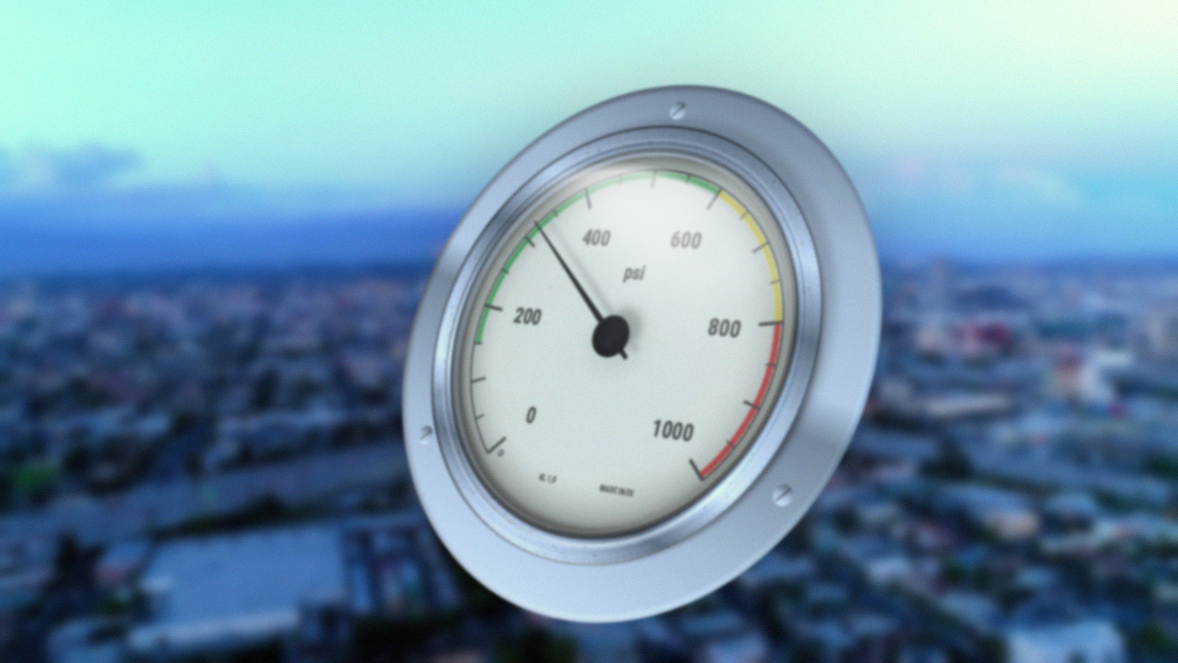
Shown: 325 (psi)
